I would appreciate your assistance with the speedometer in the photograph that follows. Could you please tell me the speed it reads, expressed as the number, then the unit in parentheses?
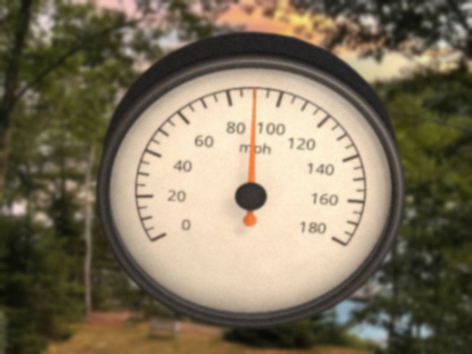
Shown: 90 (mph)
